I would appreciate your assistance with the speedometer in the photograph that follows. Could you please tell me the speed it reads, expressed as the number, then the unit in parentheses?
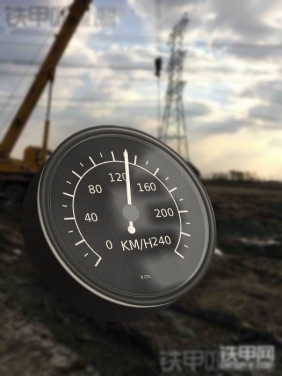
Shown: 130 (km/h)
